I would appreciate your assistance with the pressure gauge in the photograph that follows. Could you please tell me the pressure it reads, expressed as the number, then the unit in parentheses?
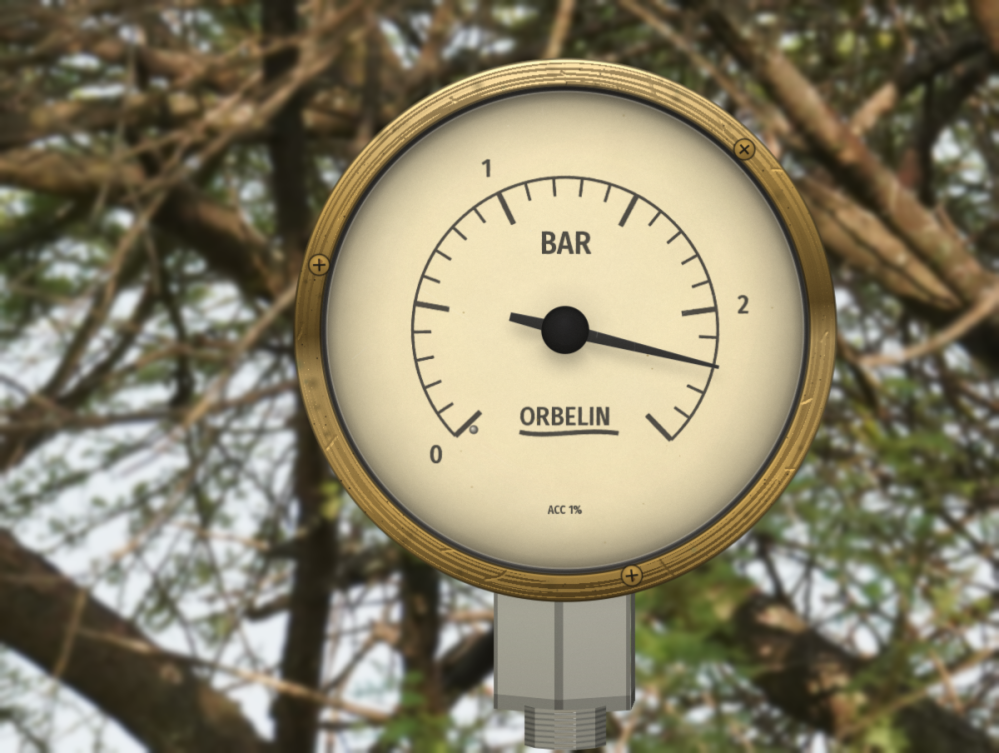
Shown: 2.2 (bar)
